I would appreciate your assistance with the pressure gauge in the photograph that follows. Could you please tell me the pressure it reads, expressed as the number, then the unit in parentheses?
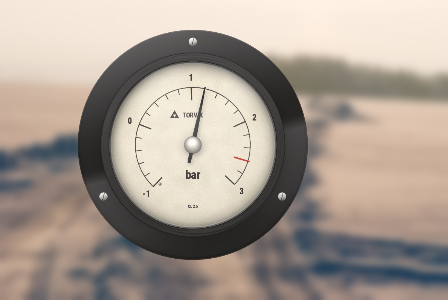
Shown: 1.2 (bar)
